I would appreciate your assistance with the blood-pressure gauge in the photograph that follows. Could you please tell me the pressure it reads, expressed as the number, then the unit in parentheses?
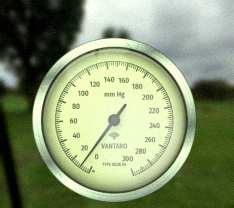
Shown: 10 (mmHg)
